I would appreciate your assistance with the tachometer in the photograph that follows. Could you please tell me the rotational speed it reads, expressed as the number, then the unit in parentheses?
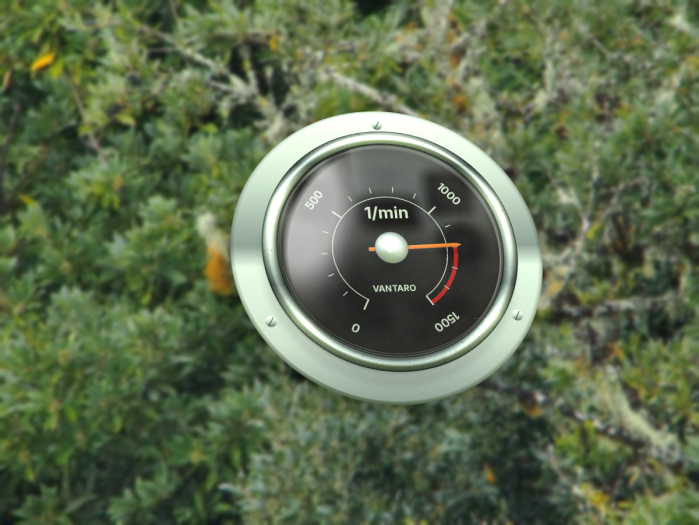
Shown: 1200 (rpm)
